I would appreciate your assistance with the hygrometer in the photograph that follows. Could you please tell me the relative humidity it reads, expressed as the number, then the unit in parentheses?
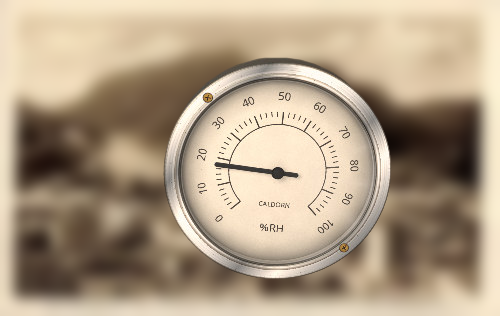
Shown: 18 (%)
